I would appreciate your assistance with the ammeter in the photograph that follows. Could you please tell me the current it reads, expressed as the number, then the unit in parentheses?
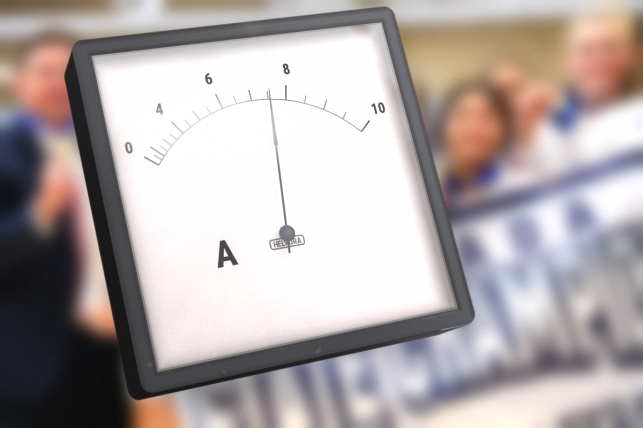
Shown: 7.5 (A)
